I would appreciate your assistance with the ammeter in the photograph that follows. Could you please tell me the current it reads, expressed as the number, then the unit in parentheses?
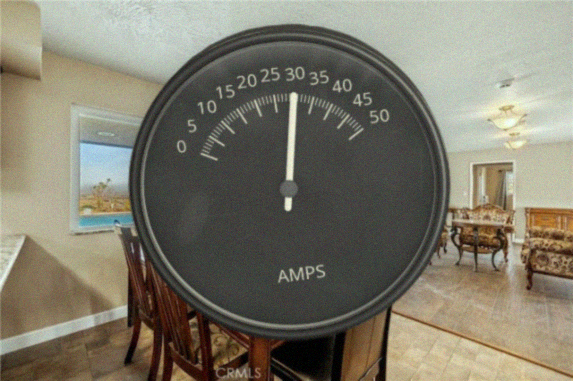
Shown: 30 (A)
